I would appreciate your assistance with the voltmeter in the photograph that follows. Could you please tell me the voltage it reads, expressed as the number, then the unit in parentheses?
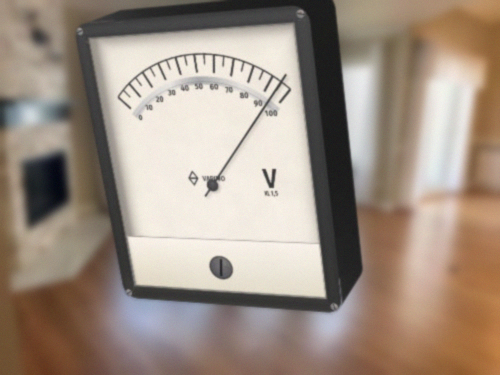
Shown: 95 (V)
